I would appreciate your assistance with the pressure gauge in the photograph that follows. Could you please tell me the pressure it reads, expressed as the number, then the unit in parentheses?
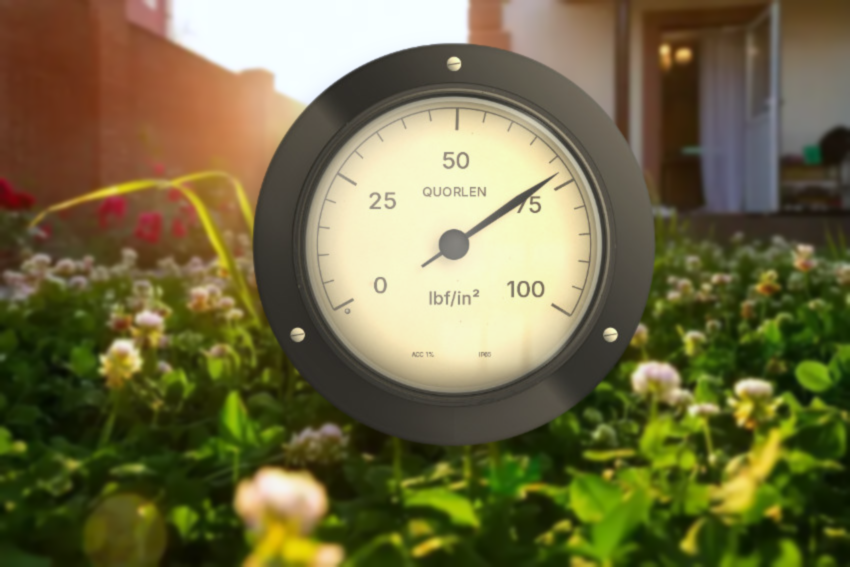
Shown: 72.5 (psi)
